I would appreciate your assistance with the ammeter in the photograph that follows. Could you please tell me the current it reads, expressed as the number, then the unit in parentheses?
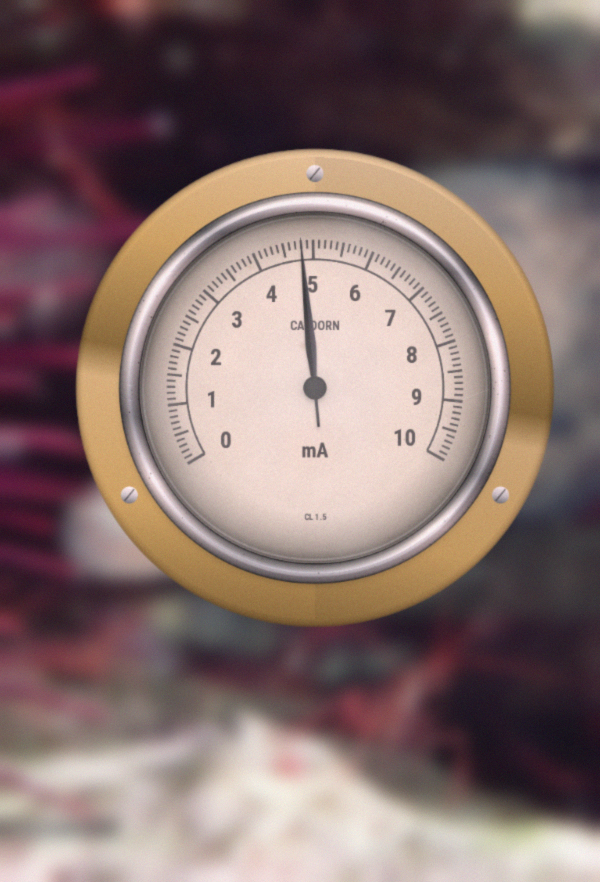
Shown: 4.8 (mA)
